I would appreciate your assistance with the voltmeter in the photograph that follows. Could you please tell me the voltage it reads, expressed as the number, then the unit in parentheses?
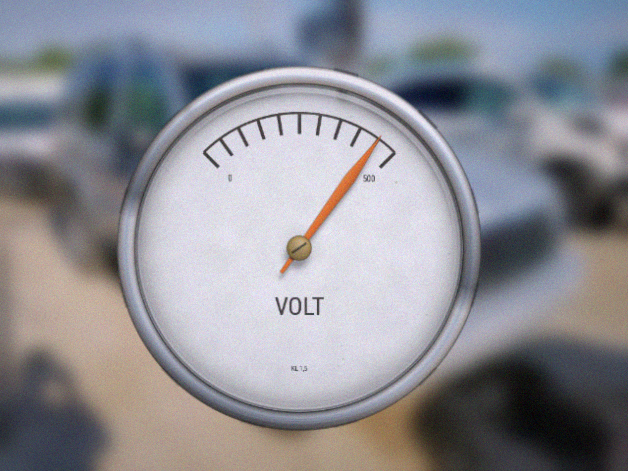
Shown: 450 (V)
